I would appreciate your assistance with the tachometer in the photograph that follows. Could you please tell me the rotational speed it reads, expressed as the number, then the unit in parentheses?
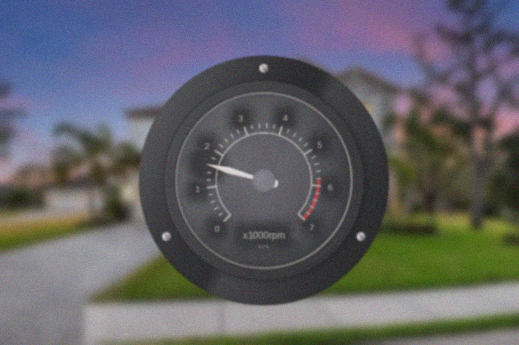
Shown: 1600 (rpm)
